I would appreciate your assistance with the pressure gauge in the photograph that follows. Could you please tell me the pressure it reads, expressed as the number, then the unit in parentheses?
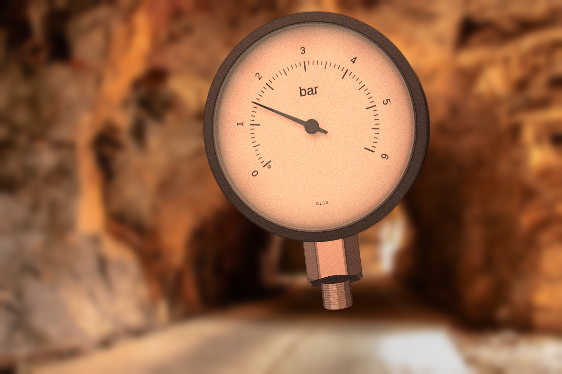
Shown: 1.5 (bar)
